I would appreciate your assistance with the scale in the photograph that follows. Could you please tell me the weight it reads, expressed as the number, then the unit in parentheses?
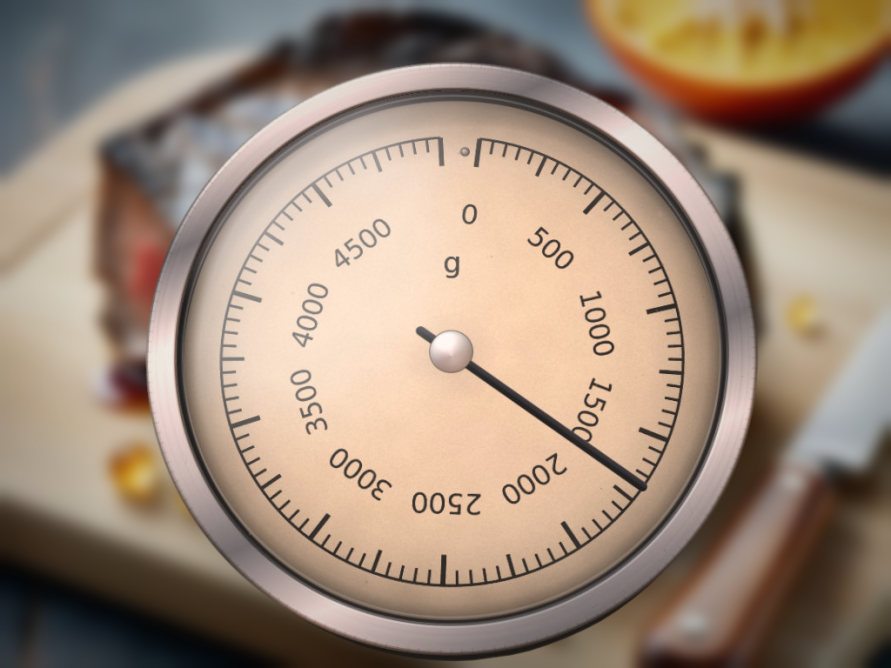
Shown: 1700 (g)
